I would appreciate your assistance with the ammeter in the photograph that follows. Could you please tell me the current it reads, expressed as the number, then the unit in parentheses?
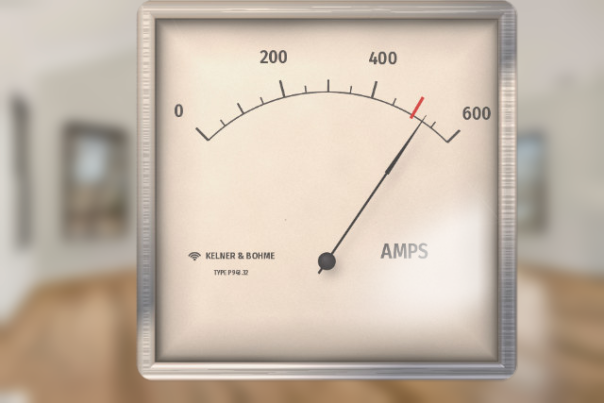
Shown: 525 (A)
